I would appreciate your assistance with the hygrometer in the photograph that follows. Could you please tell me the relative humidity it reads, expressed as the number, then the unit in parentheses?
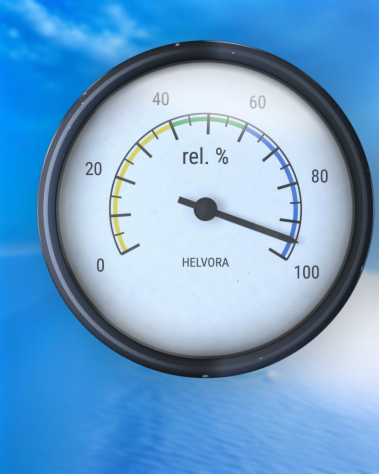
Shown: 95 (%)
